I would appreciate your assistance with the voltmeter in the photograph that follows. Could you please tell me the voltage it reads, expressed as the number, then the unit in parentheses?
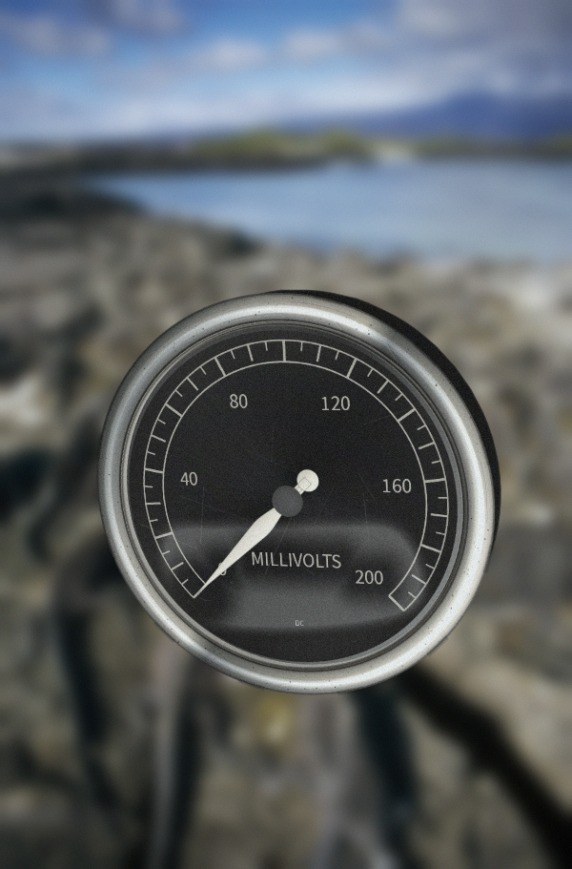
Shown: 0 (mV)
